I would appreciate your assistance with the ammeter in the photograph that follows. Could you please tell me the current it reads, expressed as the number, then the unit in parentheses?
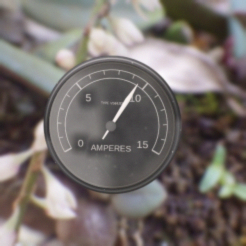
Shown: 9.5 (A)
